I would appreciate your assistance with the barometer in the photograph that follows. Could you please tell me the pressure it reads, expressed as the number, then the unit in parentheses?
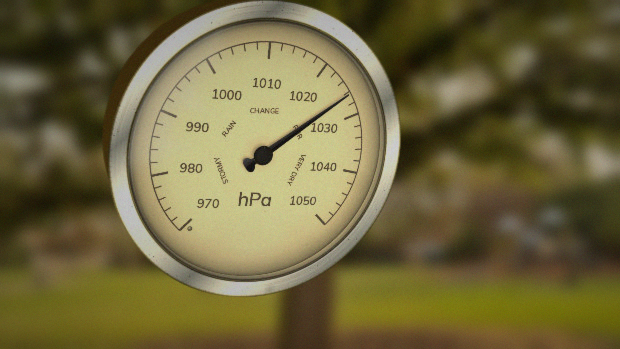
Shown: 1026 (hPa)
